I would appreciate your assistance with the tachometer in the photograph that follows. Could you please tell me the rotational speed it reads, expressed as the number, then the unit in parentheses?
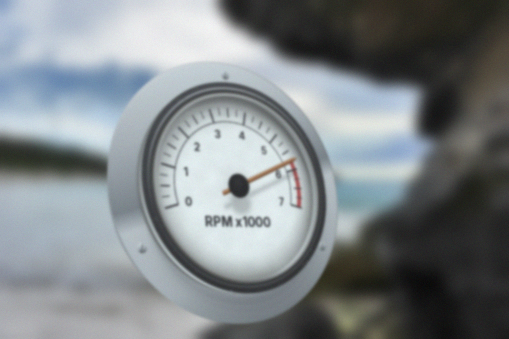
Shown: 5750 (rpm)
